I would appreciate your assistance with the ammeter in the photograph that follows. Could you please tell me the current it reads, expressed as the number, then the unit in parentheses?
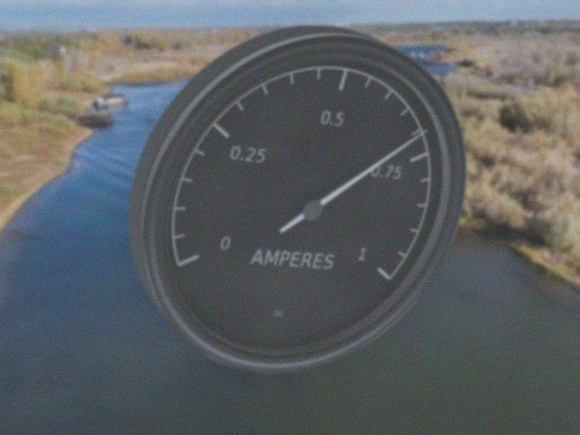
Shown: 0.7 (A)
